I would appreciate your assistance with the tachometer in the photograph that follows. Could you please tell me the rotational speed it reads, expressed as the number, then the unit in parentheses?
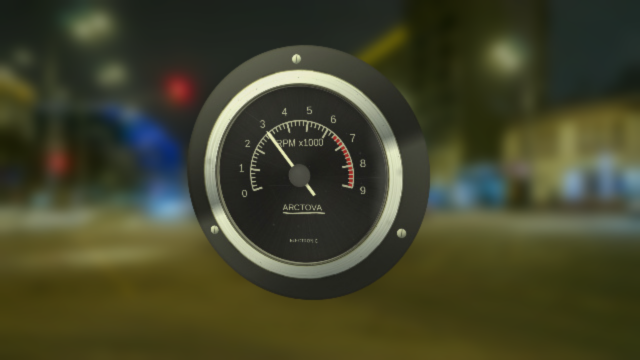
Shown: 3000 (rpm)
